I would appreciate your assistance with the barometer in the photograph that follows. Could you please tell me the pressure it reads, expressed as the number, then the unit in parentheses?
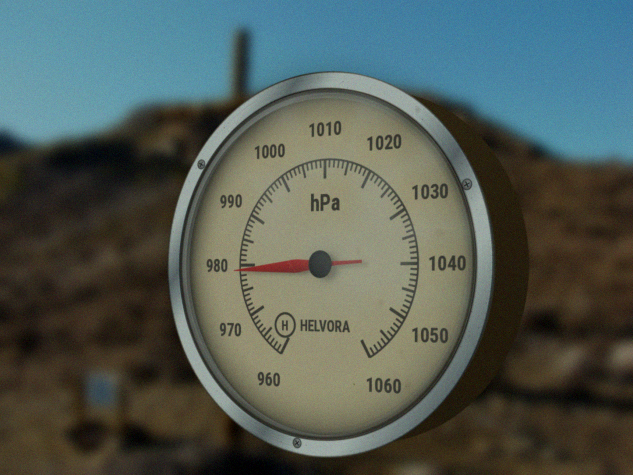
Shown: 979 (hPa)
